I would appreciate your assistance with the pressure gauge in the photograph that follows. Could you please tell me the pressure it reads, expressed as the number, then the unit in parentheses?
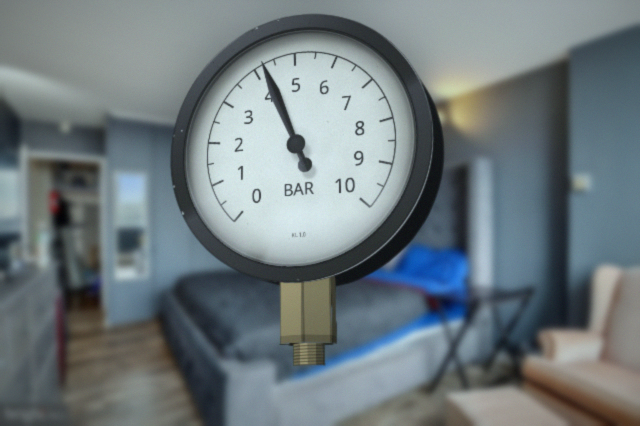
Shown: 4.25 (bar)
